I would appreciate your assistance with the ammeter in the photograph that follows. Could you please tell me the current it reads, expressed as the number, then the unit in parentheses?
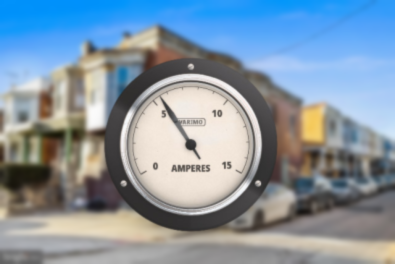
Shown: 5.5 (A)
